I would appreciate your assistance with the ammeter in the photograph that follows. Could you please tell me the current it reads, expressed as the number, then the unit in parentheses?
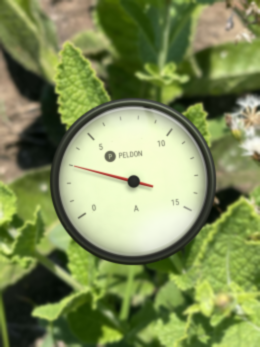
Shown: 3 (A)
